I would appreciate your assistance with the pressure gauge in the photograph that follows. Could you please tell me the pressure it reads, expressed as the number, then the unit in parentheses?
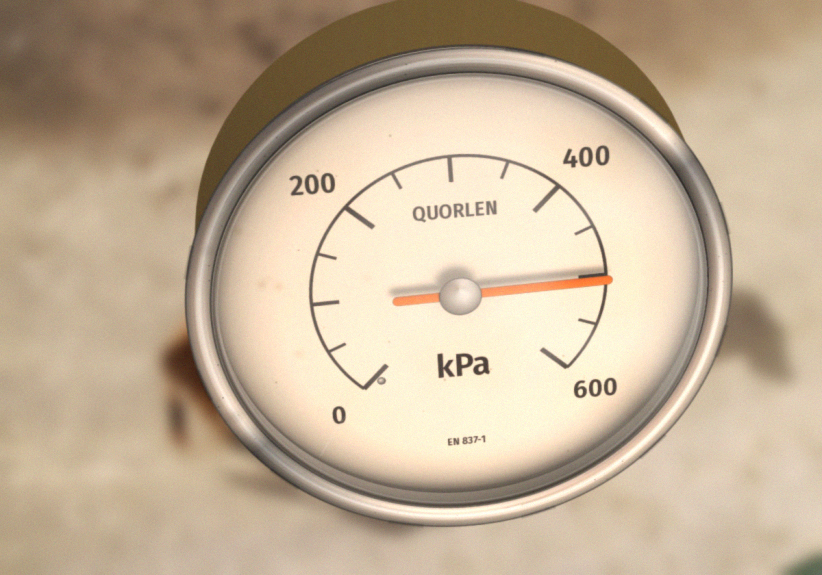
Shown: 500 (kPa)
